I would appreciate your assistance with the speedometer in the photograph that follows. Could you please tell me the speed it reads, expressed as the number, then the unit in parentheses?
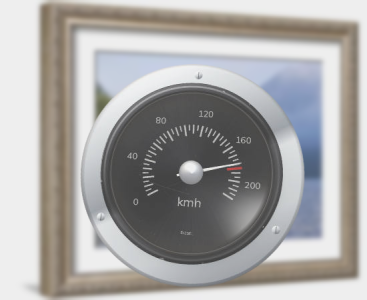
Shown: 180 (km/h)
